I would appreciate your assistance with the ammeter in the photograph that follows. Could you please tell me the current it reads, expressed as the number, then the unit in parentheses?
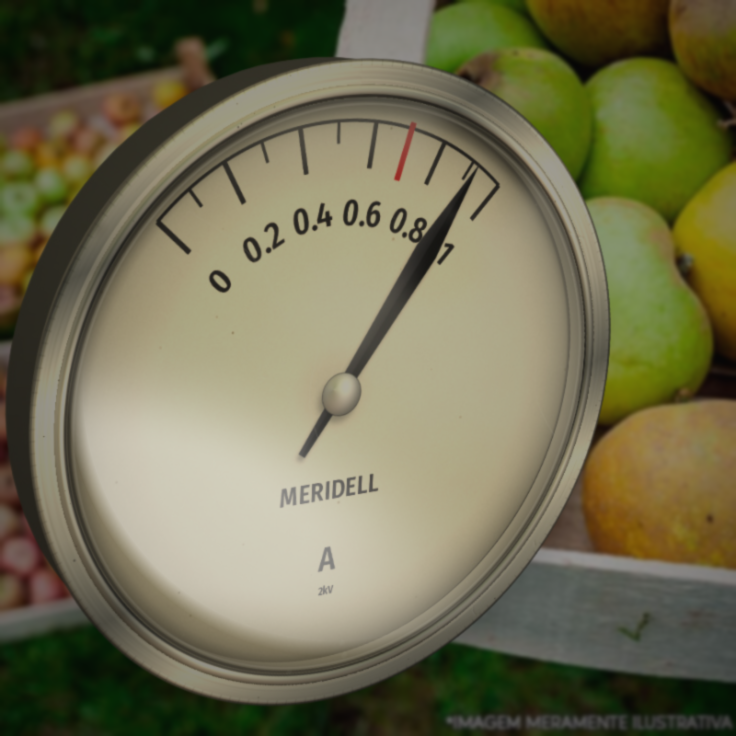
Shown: 0.9 (A)
